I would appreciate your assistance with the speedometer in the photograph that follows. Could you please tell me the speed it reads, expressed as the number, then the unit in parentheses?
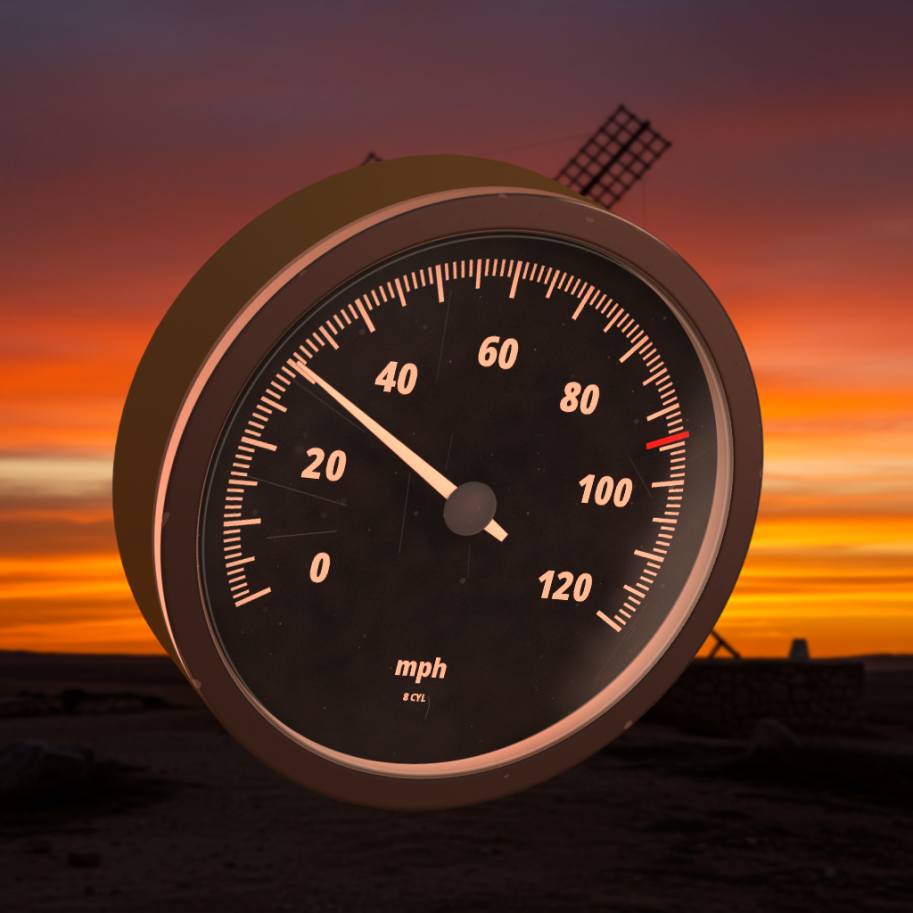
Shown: 30.5 (mph)
